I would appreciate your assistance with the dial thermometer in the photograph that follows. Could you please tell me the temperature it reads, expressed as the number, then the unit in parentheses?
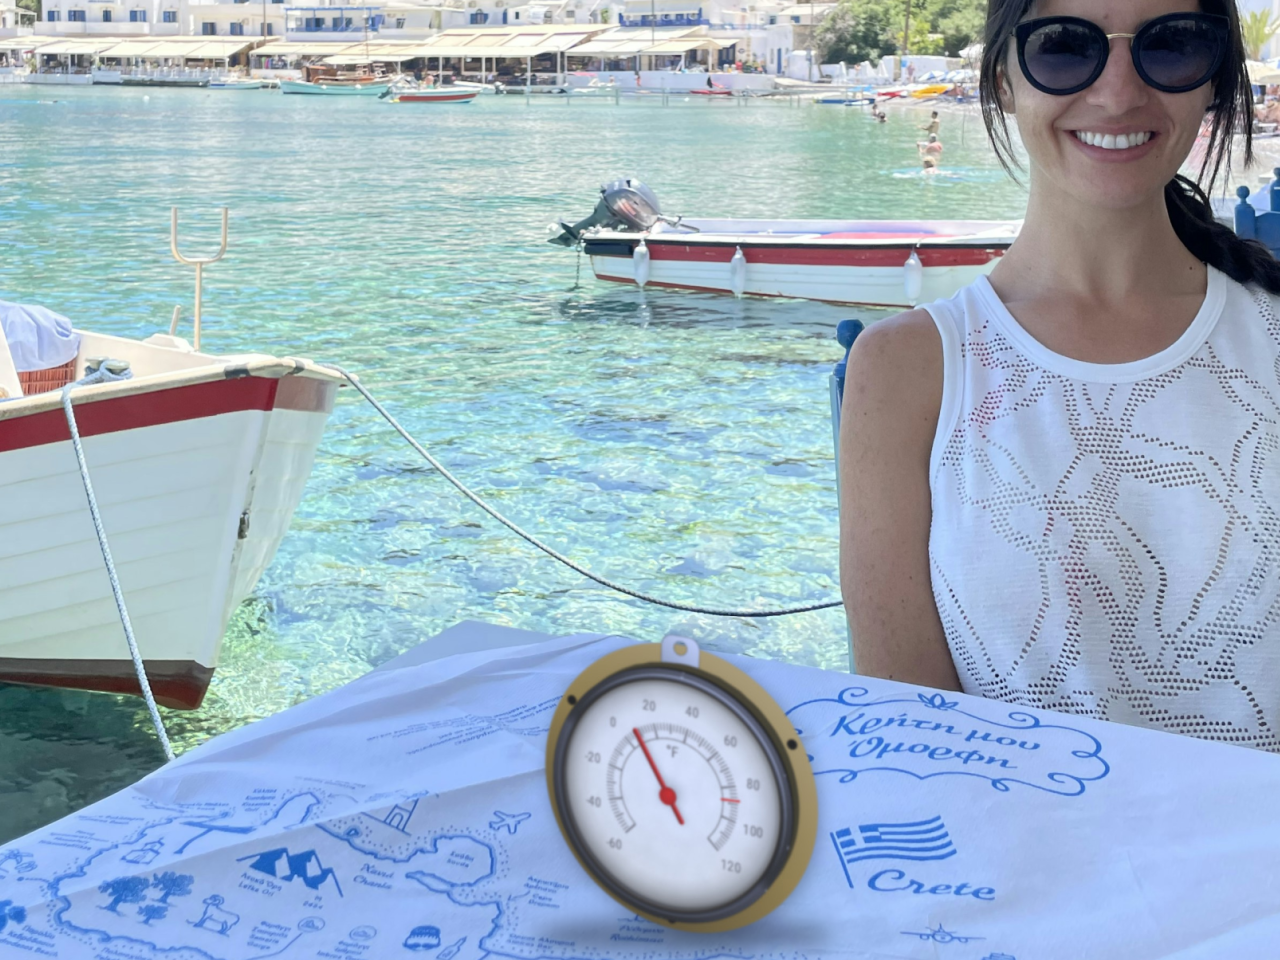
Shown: 10 (°F)
